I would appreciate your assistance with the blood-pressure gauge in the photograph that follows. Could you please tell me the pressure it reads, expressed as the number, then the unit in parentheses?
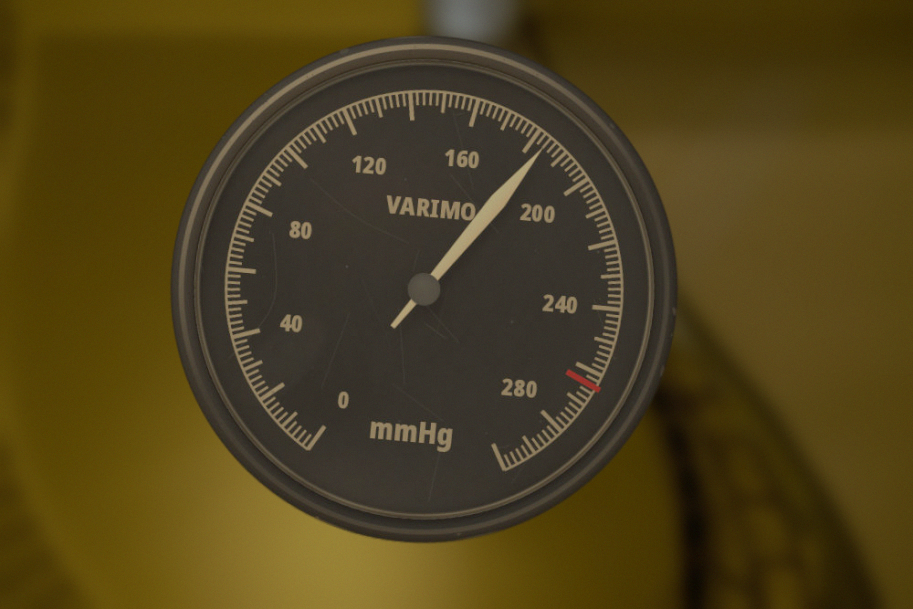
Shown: 184 (mmHg)
